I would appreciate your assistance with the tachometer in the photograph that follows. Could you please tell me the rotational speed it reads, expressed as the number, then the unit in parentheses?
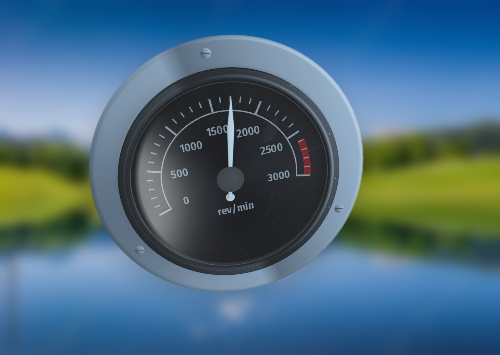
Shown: 1700 (rpm)
